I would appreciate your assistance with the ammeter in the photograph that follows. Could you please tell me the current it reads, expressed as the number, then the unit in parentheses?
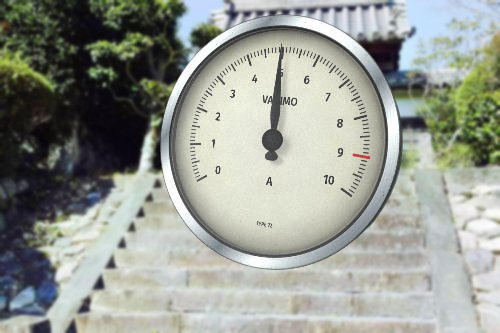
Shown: 5 (A)
